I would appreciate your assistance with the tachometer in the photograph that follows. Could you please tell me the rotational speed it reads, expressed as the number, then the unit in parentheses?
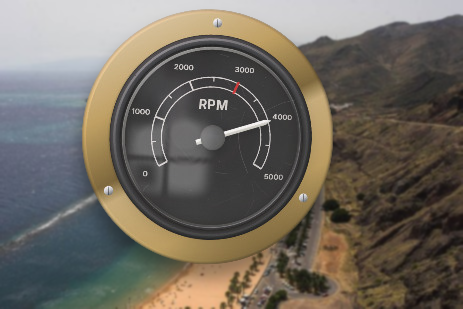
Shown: 4000 (rpm)
